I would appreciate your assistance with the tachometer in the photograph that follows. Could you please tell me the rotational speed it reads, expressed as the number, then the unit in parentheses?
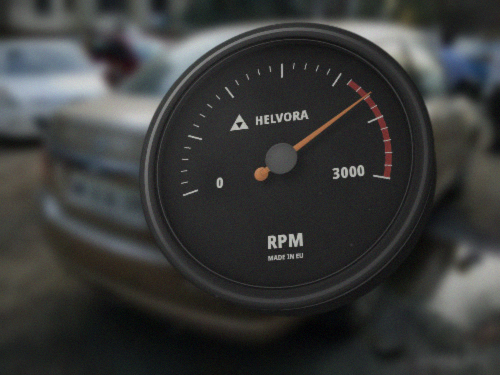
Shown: 2300 (rpm)
